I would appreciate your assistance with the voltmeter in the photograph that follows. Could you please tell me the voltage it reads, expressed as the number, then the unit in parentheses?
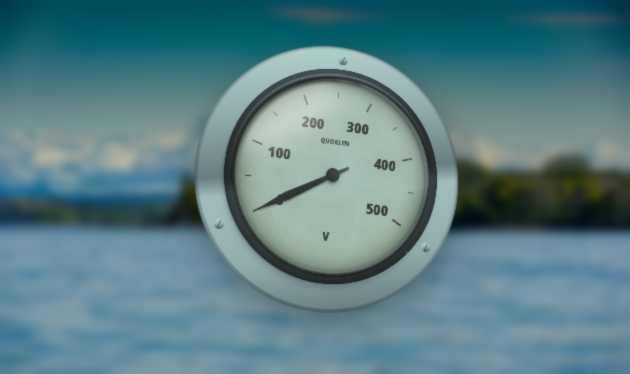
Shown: 0 (V)
